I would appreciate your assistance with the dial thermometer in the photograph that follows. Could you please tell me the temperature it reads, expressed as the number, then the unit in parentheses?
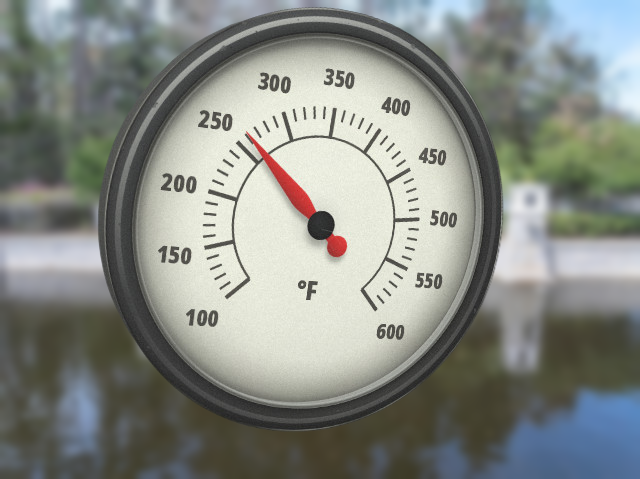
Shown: 260 (°F)
